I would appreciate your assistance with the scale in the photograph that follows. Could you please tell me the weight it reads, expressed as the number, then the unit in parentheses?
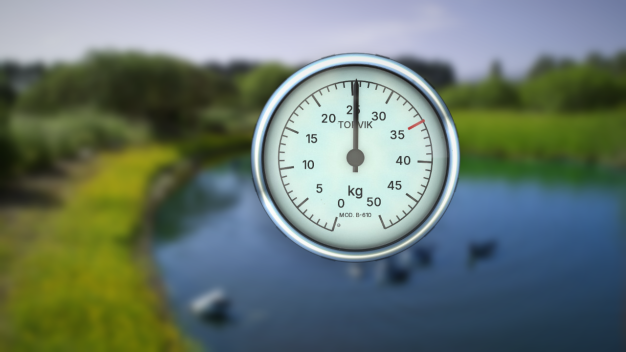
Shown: 25.5 (kg)
